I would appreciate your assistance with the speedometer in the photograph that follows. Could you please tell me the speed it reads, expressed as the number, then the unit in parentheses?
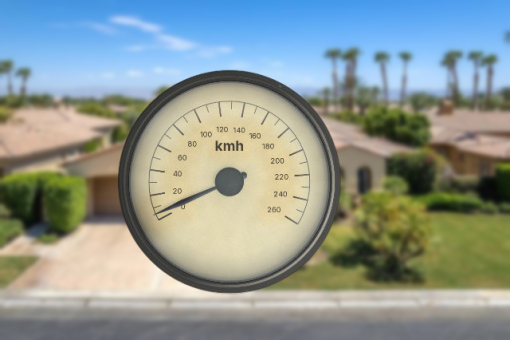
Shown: 5 (km/h)
